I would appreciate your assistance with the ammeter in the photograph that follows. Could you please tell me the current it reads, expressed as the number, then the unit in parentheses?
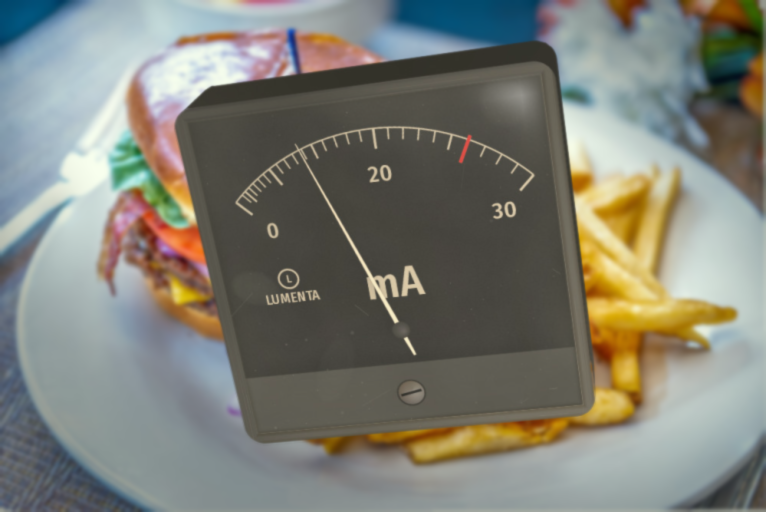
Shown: 14 (mA)
